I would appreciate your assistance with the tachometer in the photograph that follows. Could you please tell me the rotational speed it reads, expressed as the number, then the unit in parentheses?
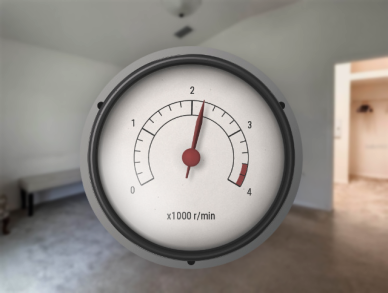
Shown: 2200 (rpm)
